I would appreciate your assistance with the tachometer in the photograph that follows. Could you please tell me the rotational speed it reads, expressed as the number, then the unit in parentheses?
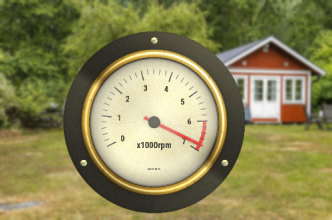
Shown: 6800 (rpm)
